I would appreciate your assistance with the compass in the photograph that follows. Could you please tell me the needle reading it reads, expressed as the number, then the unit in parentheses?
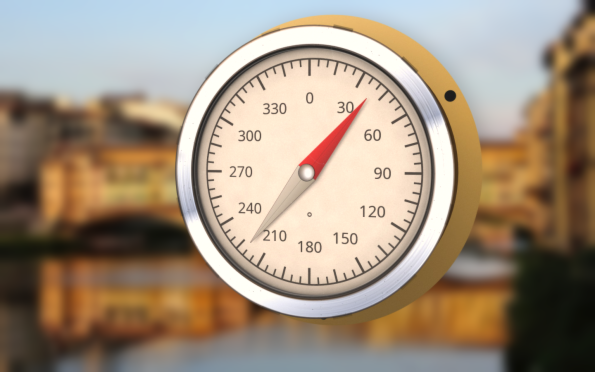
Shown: 40 (°)
